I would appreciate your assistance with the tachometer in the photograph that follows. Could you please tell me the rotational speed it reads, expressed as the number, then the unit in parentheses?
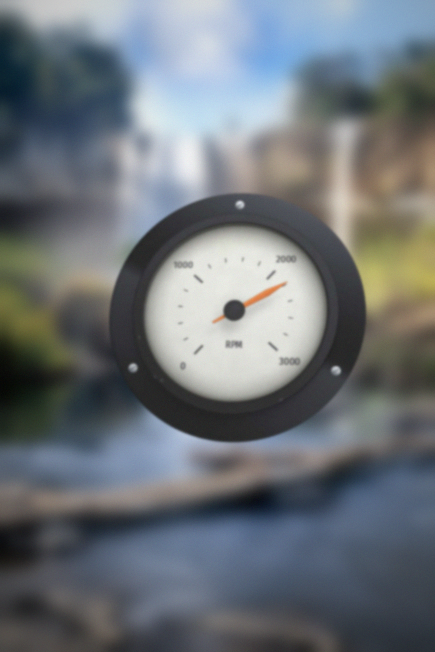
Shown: 2200 (rpm)
